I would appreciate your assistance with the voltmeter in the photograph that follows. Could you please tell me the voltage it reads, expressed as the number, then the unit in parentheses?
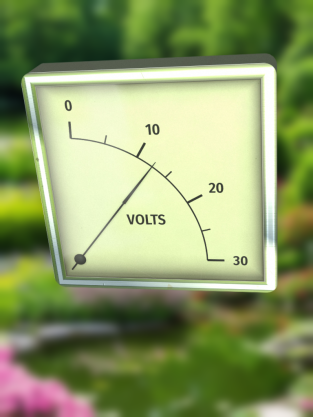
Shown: 12.5 (V)
